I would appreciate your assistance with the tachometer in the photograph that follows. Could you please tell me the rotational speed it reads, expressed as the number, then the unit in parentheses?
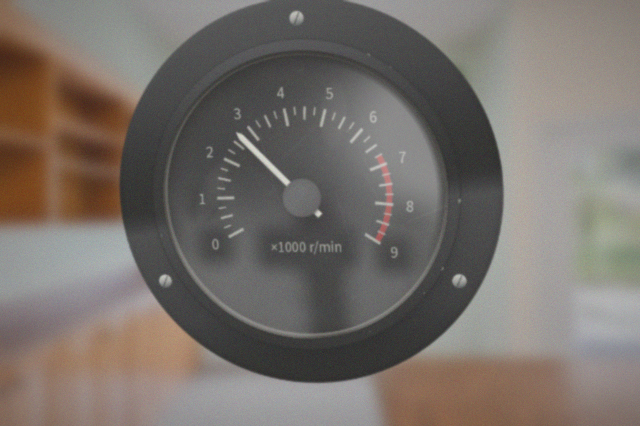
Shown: 2750 (rpm)
